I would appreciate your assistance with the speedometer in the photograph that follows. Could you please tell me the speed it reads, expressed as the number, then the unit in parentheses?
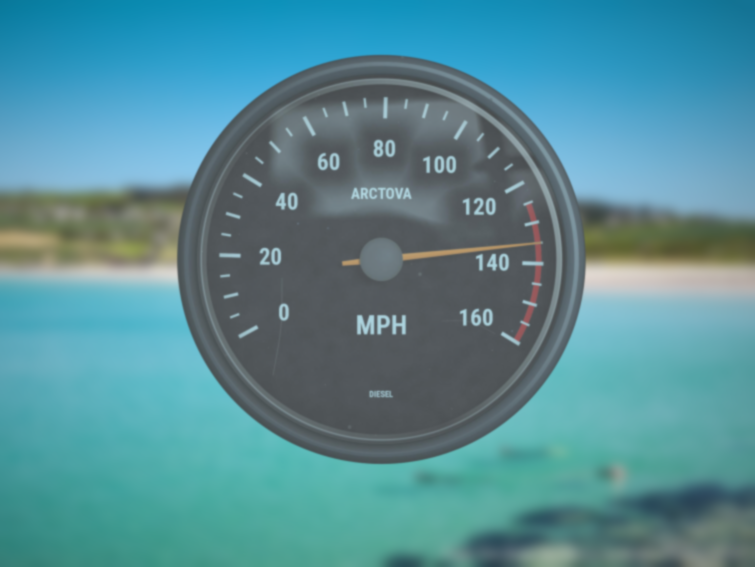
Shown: 135 (mph)
